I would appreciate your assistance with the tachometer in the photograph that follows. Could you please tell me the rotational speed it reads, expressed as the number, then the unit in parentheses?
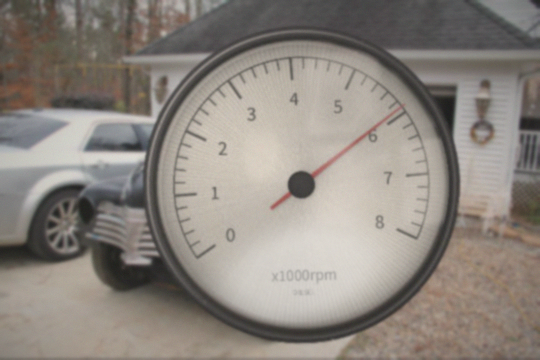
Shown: 5900 (rpm)
